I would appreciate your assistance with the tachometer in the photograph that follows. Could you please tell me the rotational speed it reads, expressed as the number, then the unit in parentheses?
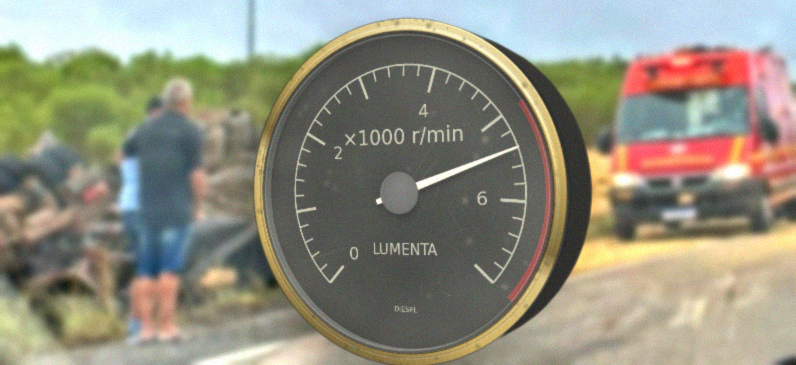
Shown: 5400 (rpm)
